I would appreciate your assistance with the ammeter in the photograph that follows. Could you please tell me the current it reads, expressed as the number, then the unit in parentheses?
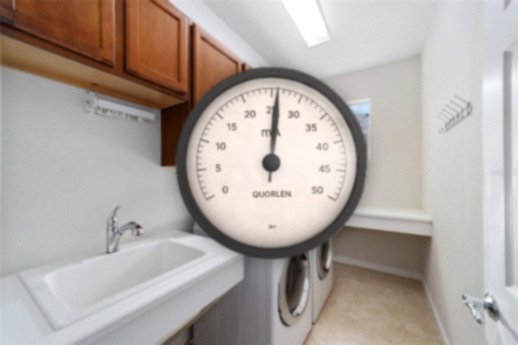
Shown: 26 (mA)
